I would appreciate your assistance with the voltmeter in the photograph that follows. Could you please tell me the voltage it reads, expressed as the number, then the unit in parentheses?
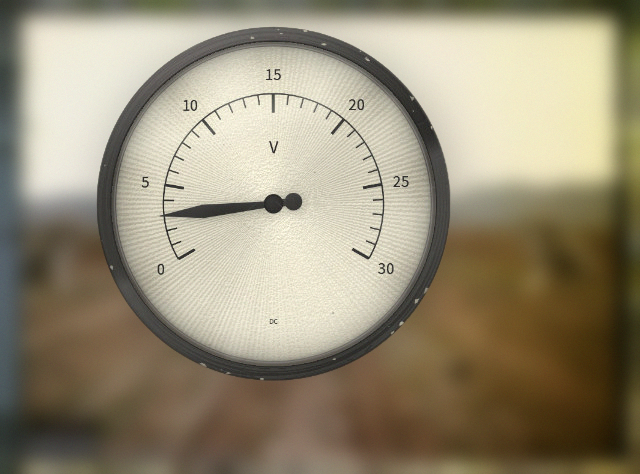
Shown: 3 (V)
